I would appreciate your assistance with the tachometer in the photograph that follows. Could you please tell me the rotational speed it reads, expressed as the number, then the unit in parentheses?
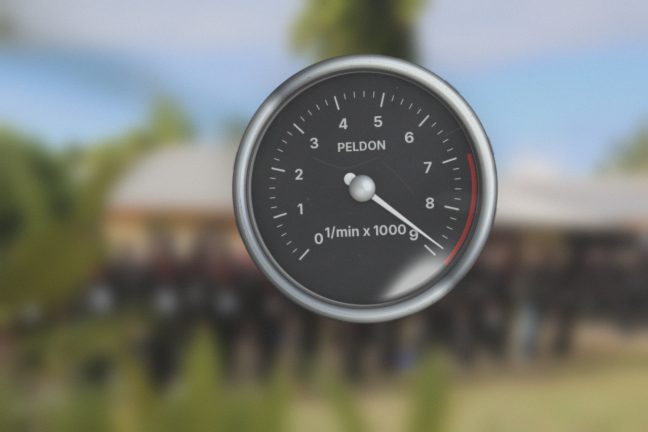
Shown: 8800 (rpm)
